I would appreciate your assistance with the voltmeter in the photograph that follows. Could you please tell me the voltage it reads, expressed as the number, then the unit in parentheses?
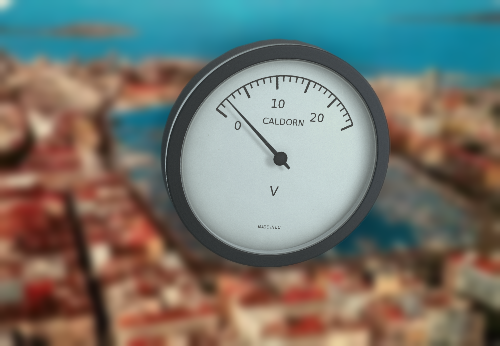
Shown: 2 (V)
